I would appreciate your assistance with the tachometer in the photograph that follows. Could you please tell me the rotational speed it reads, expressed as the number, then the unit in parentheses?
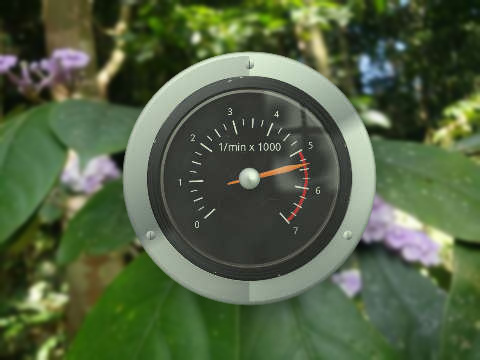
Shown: 5375 (rpm)
